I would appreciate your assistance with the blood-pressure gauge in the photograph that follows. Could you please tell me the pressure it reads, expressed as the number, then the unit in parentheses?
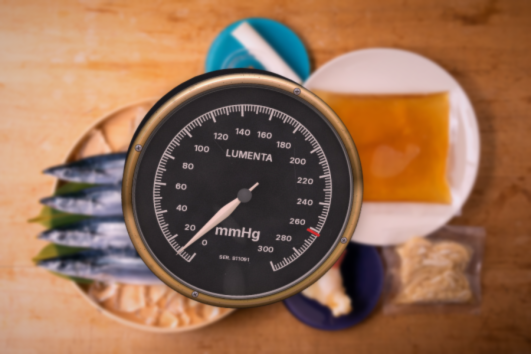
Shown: 10 (mmHg)
